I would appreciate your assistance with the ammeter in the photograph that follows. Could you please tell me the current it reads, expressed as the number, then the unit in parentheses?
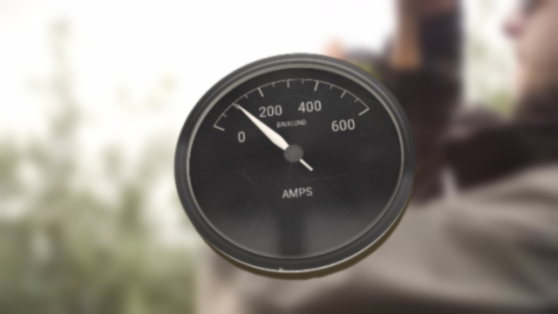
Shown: 100 (A)
